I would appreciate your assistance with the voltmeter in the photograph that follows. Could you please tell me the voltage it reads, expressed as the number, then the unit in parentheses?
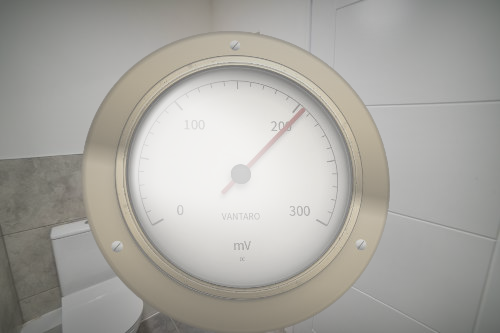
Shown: 205 (mV)
